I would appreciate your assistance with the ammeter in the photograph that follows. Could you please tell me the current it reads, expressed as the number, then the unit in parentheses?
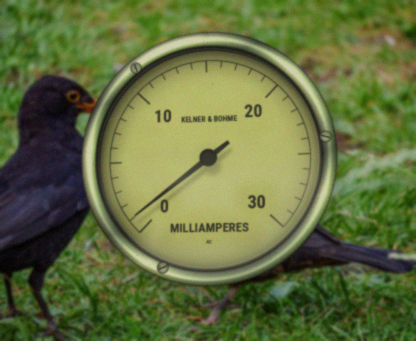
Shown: 1 (mA)
